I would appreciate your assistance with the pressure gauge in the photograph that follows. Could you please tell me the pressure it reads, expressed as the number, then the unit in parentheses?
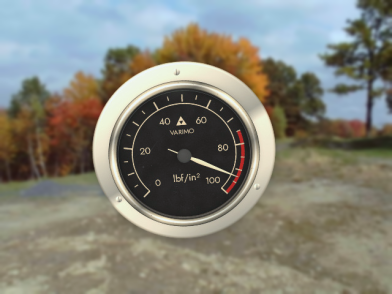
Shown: 92.5 (psi)
